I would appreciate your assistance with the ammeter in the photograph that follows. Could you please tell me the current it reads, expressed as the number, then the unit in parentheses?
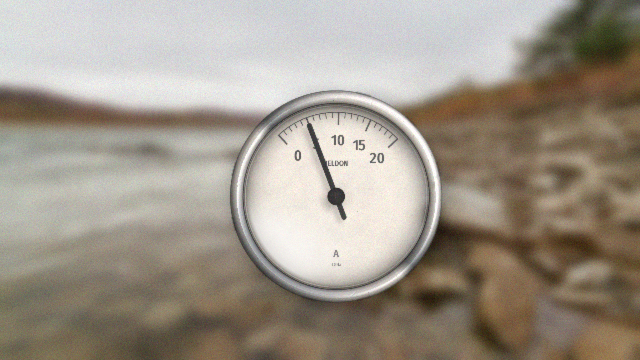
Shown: 5 (A)
